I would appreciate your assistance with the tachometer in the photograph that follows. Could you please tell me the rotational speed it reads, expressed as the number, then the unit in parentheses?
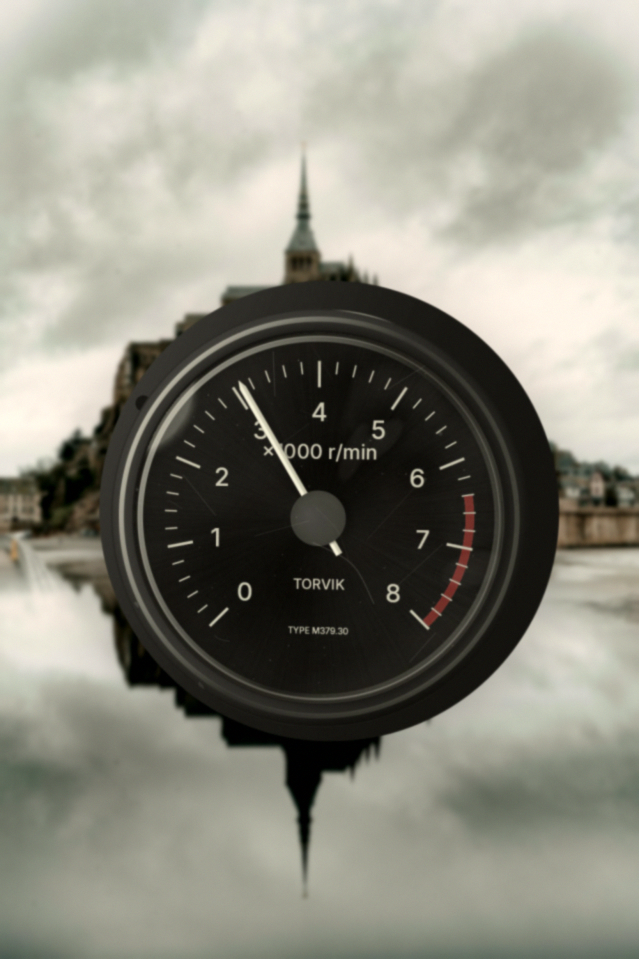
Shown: 3100 (rpm)
